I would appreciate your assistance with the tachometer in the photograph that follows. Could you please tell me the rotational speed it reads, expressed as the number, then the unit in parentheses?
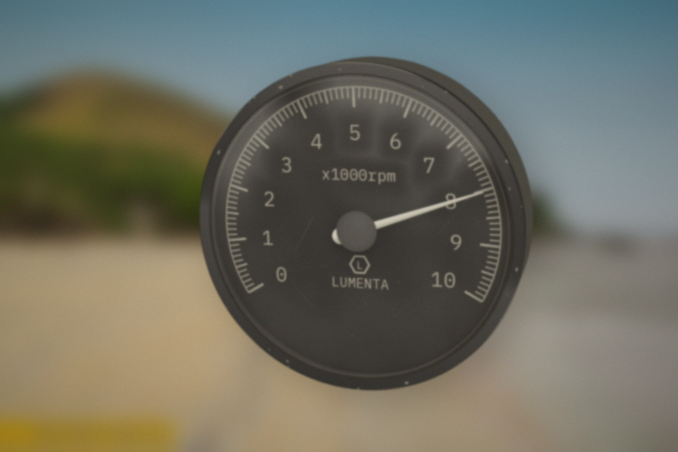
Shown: 8000 (rpm)
